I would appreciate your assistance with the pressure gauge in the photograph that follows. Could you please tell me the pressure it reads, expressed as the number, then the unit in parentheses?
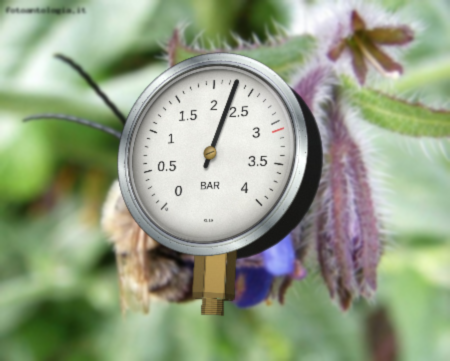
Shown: 2.3 (bar)
